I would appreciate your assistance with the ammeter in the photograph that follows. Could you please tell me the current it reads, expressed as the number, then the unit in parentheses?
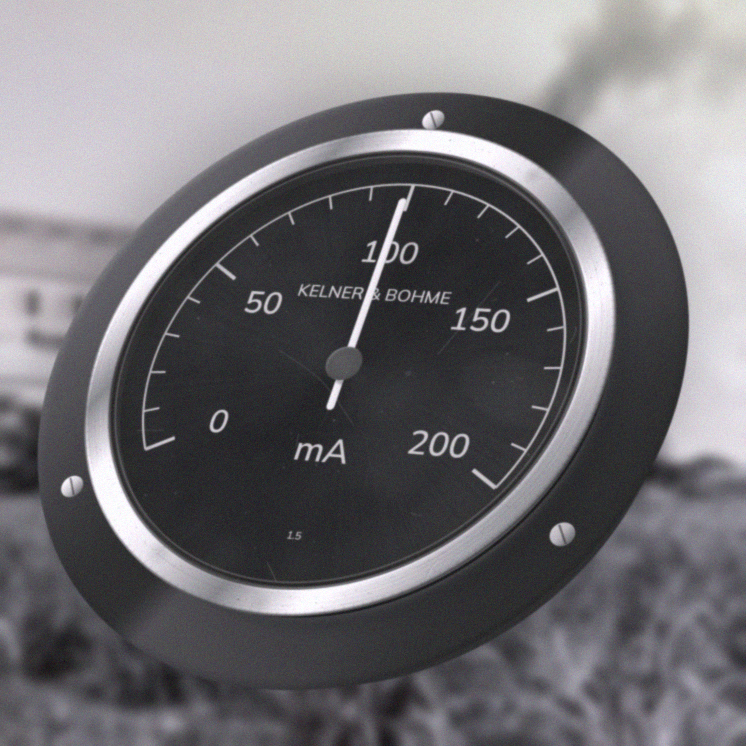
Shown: 100 (mA)
